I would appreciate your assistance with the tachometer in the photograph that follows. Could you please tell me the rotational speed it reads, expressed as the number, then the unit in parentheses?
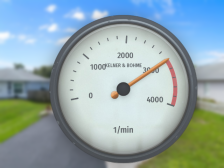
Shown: 3000 (rpm)
